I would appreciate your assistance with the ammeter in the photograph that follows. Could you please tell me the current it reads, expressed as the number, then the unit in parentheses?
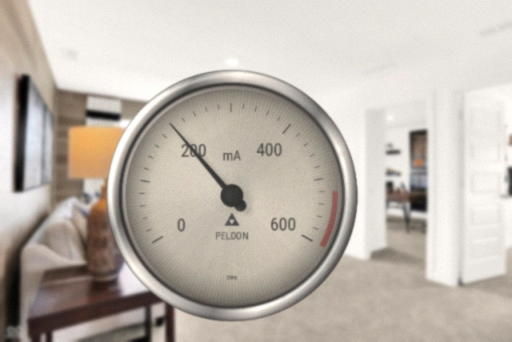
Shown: 200 (mA)
